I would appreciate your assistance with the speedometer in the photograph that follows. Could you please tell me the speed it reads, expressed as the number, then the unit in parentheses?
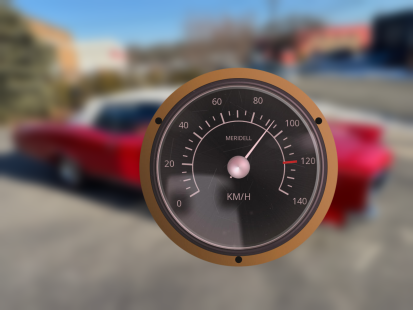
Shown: 92.5 (km/h)
